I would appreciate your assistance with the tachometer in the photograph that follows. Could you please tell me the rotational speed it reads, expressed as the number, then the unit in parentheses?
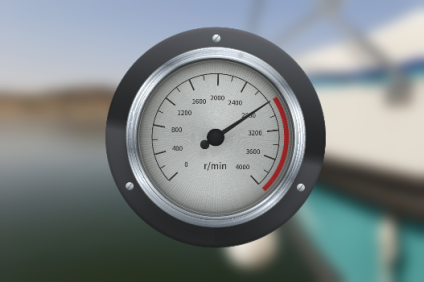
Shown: 2800 (rpm)
